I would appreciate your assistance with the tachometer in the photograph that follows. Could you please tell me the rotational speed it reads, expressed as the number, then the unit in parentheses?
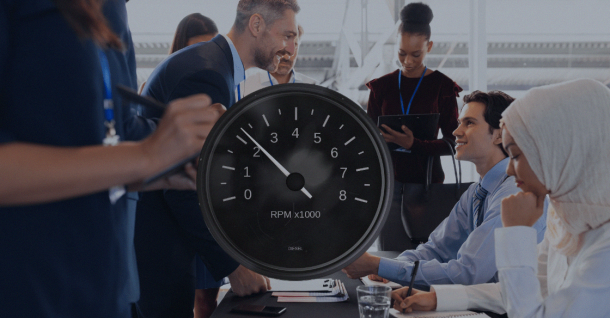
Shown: 2250 (rpm)
